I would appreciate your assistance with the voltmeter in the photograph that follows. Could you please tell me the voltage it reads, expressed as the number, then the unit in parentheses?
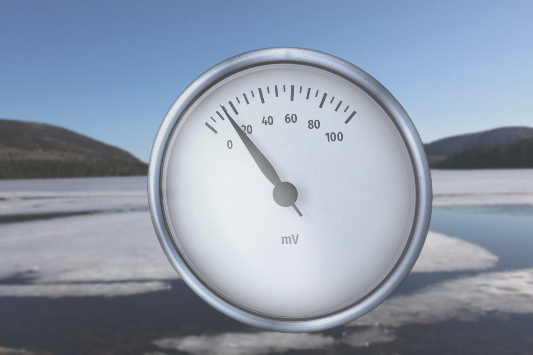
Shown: 15 (mV)
